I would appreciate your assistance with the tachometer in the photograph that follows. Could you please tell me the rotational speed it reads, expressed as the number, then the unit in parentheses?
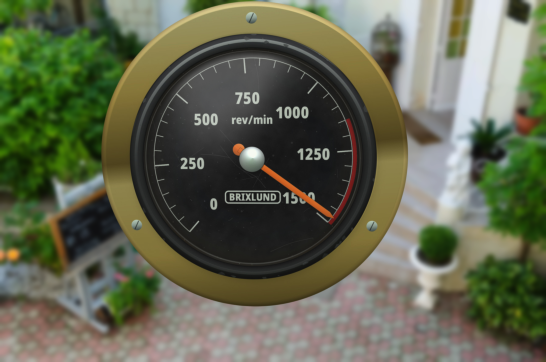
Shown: 1475 (rpm)
